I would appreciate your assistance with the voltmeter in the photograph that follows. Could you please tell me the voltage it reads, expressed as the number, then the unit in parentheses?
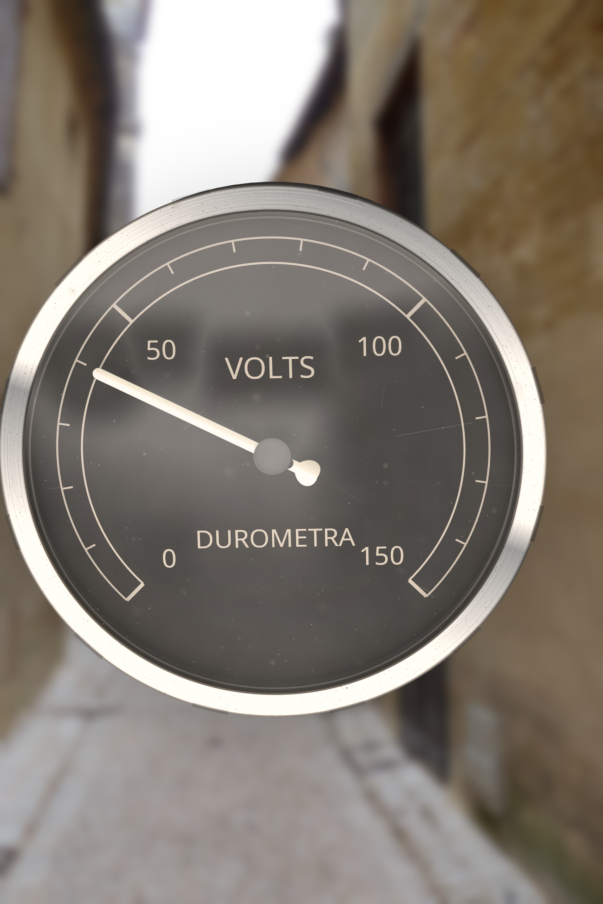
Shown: 40 (V)
